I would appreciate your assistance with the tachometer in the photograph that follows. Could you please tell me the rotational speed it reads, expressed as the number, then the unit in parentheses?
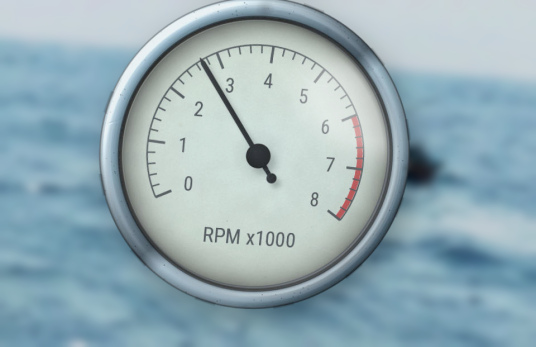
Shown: 2700 (rpm)
